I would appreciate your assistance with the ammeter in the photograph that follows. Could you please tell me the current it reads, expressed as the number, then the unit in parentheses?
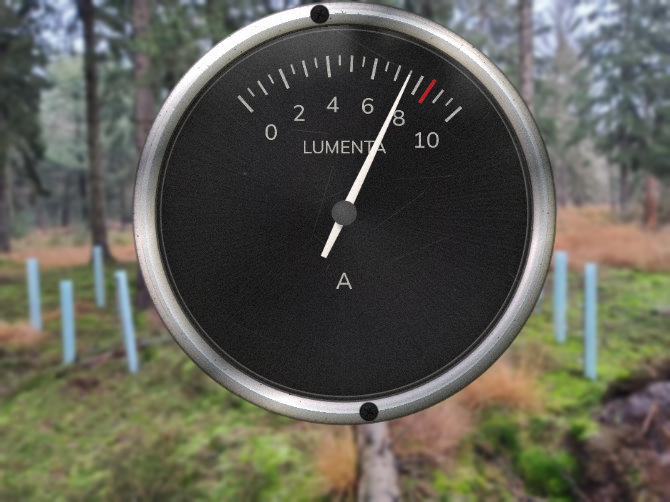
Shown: 7.5 (A)
